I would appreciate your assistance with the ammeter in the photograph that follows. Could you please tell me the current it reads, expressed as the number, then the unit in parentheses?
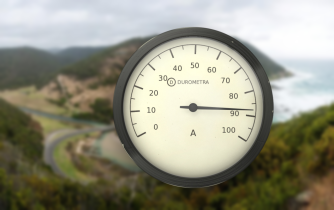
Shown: 87.5 (A)
